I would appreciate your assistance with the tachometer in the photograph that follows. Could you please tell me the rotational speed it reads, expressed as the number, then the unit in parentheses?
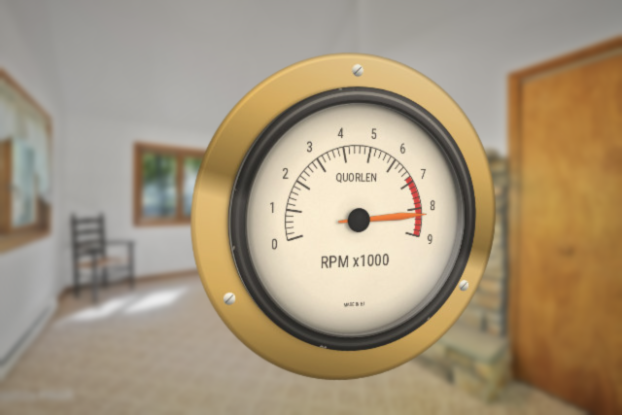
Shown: 8200 (rpm)
